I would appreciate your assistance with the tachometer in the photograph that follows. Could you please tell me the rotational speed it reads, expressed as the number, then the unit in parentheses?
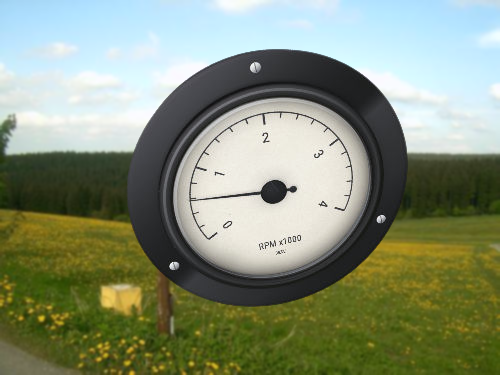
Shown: 600 (rpm)
